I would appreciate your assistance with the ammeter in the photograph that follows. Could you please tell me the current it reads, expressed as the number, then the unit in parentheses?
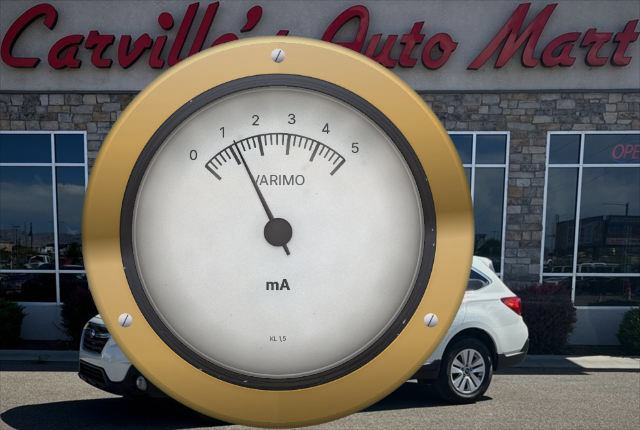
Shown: 1.2 (mA)
